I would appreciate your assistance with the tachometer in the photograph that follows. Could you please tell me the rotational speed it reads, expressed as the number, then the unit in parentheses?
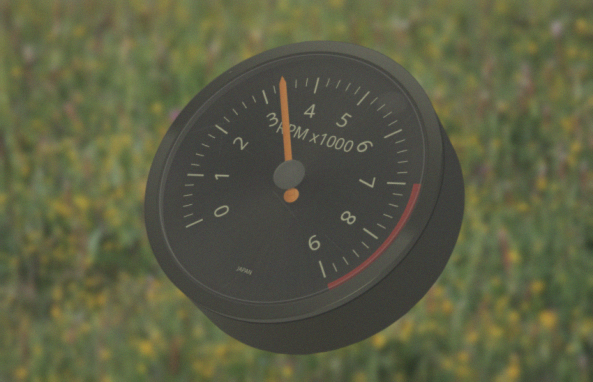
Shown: 3400 (rpm)
